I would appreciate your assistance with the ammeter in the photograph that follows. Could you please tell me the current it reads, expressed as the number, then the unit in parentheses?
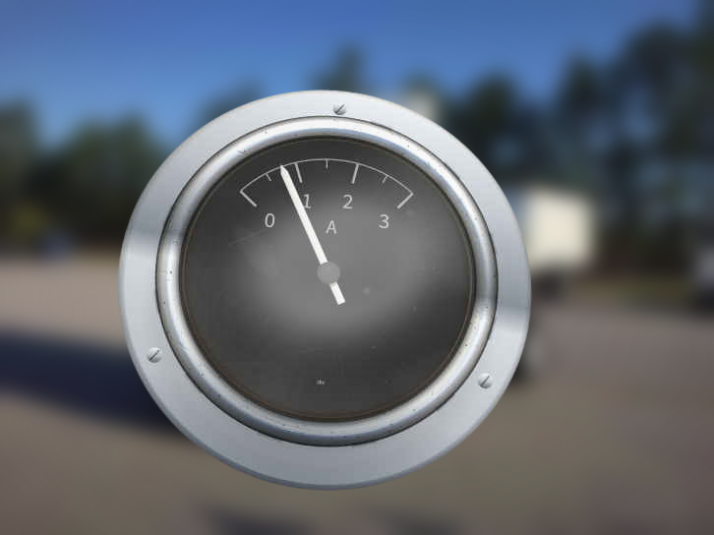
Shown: 0.75 (A)
